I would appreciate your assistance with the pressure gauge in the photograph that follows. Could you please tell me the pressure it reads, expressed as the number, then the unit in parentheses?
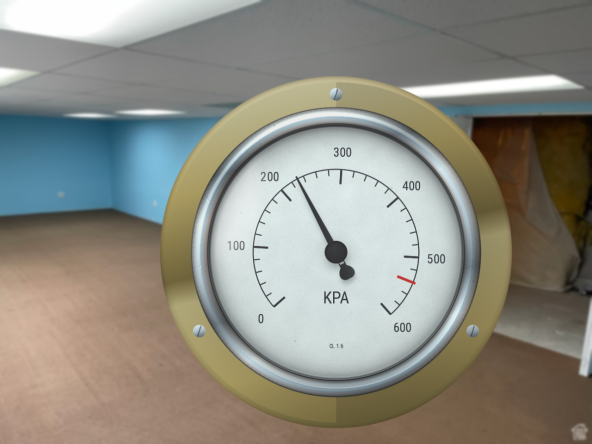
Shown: 230 (kPa)
